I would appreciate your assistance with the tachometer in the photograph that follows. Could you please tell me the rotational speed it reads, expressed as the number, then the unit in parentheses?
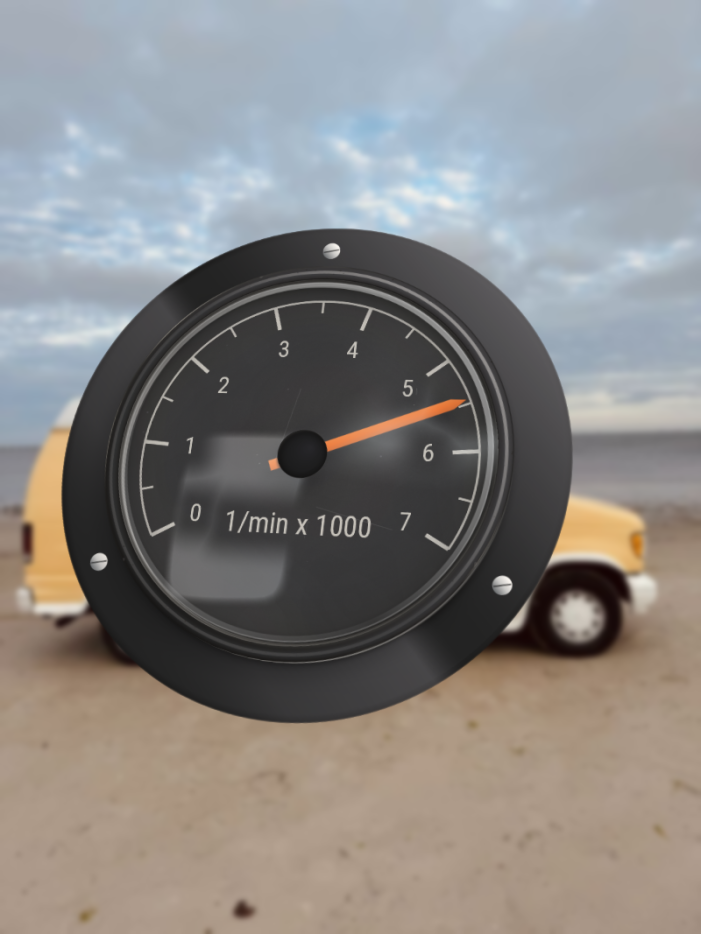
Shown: 5500 (rpm)
